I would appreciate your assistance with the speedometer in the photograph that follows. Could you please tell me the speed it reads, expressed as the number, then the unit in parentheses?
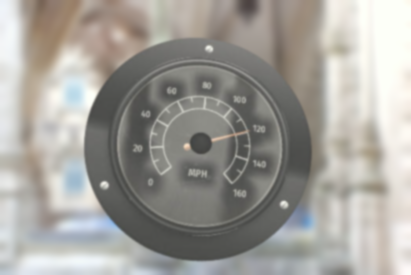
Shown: 120 (mph)
